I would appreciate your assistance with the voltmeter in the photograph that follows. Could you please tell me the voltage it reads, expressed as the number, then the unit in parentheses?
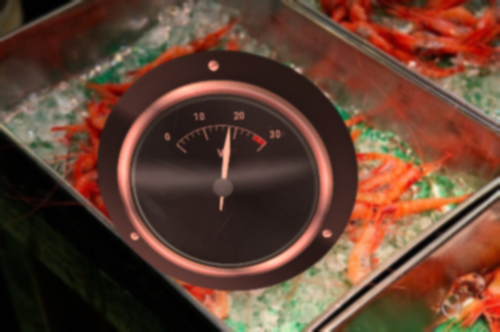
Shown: 18 (V)
